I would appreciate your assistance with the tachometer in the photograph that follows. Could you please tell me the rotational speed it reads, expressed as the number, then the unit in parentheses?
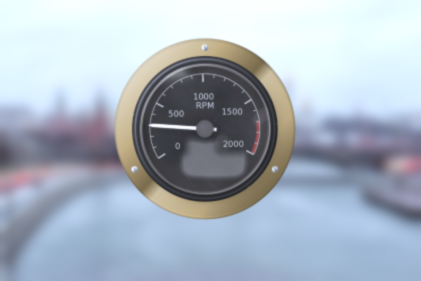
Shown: 300 (rpm)
